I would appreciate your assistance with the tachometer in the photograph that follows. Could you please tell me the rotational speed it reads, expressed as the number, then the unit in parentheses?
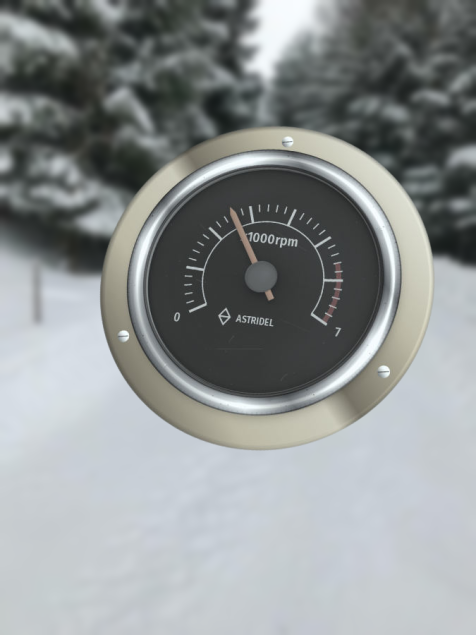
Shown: 2600 (rpm)
